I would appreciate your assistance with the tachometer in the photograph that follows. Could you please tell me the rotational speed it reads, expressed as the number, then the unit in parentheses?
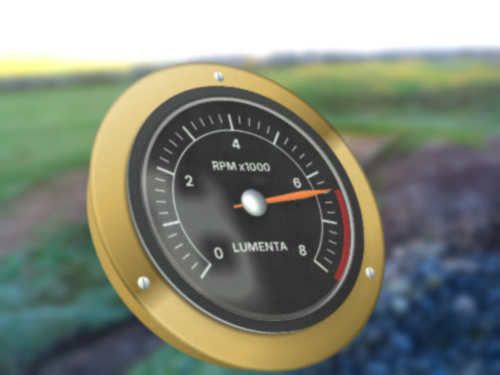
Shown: 6400 (rpm)
